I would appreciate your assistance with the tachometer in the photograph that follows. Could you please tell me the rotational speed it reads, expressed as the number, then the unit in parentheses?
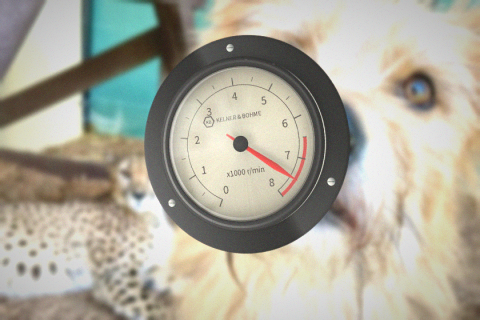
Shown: 7500 (rpm)
